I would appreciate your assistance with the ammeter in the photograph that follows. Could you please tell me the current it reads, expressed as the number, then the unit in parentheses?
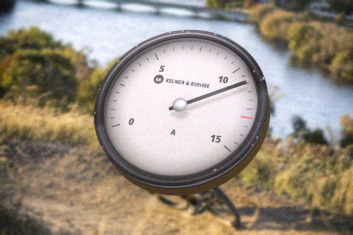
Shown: 11 (A)
